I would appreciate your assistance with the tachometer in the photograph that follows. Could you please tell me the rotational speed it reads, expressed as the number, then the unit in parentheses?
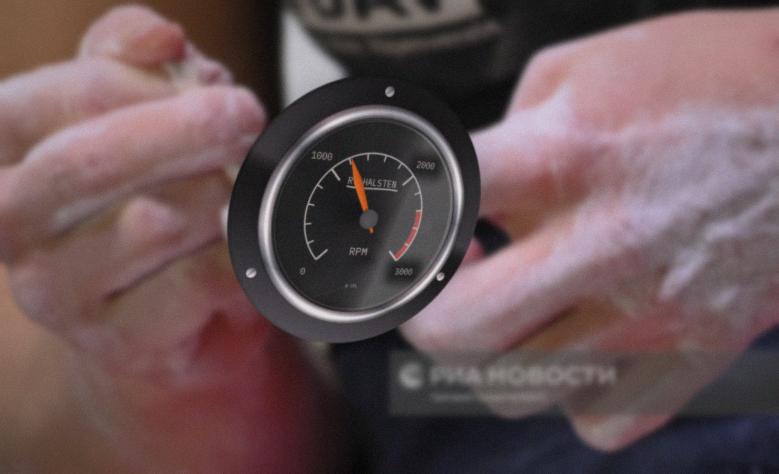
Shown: 1200 (rpm)
